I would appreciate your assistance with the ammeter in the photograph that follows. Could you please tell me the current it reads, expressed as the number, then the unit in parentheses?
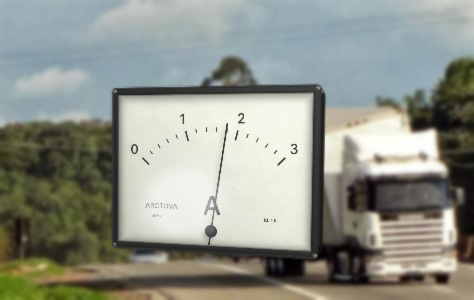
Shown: 1.8 (A)
